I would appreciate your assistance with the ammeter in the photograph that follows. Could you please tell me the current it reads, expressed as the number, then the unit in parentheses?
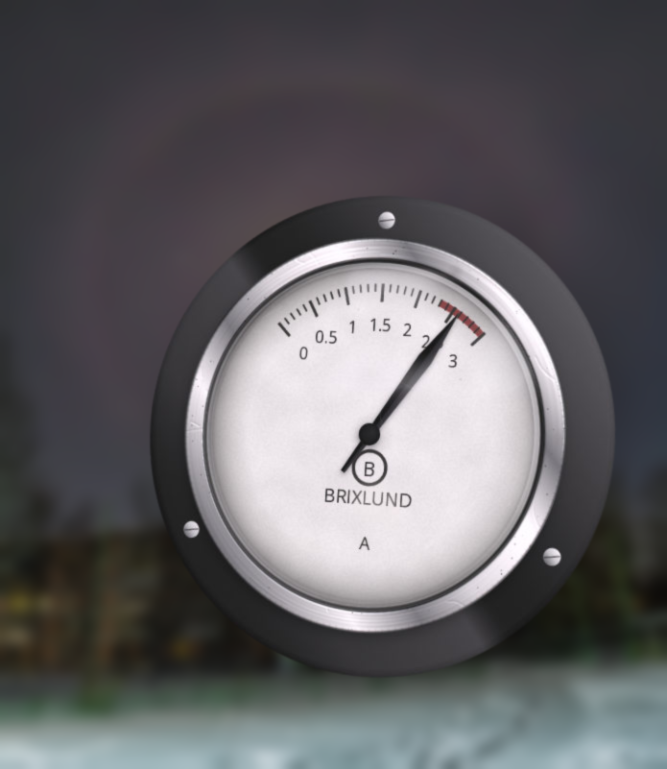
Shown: 2.6 (A)
